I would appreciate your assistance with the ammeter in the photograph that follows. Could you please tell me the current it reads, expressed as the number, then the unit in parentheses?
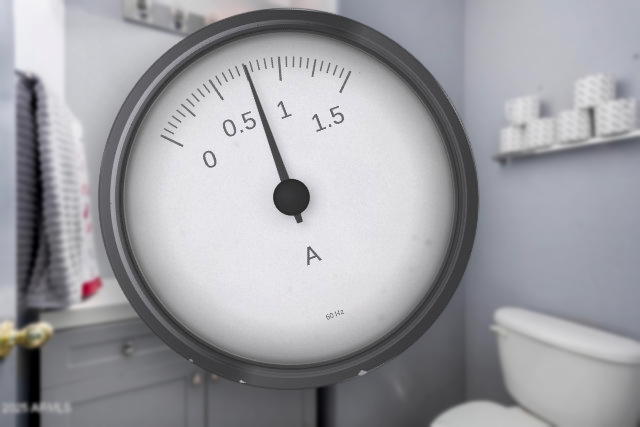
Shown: 0.75 (A)
